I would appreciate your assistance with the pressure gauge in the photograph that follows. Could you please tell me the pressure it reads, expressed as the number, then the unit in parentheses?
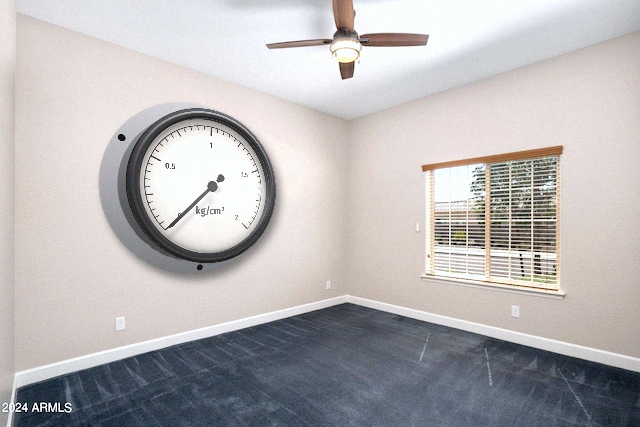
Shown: 0 (kg/cm²)
